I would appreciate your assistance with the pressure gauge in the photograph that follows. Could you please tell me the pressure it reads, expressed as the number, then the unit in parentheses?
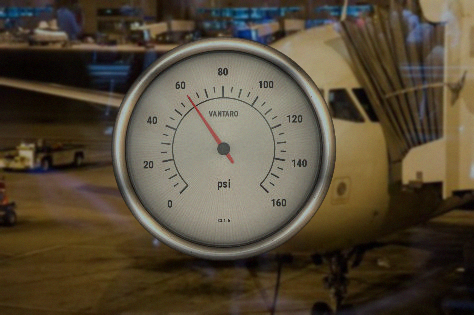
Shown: 60 (psi)
